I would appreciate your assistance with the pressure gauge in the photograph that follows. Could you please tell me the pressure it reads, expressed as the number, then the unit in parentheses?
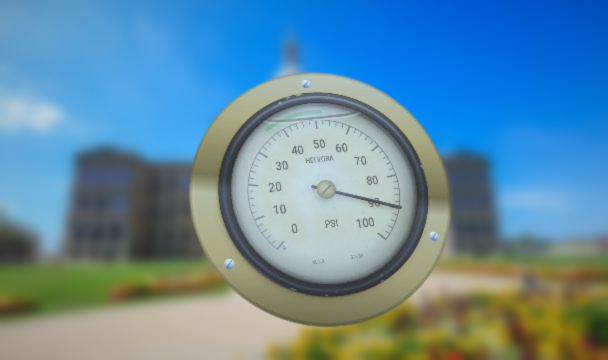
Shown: 90 (psi)
